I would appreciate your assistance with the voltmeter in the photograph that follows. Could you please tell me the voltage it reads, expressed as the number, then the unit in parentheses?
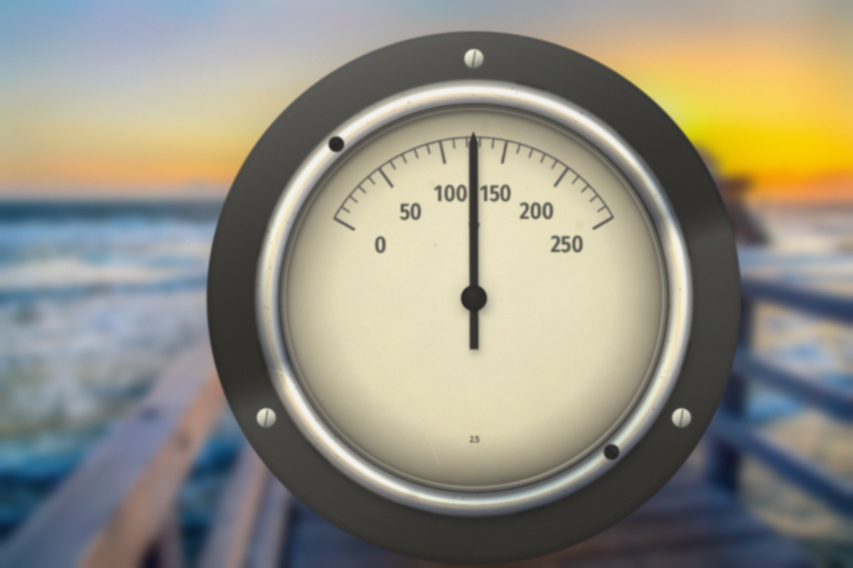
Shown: 125 (V)
